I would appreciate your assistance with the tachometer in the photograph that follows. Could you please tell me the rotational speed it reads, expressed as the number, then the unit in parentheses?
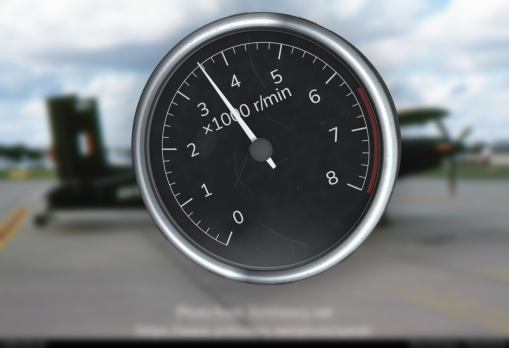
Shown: 3600 (rpm)
